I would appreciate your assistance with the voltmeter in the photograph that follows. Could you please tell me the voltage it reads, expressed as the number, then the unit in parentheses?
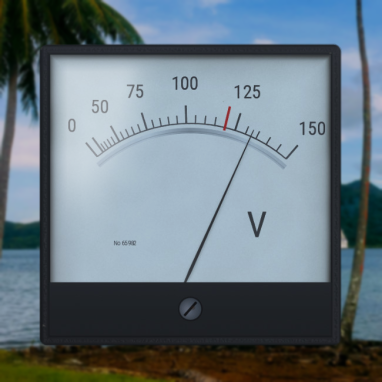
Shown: 132.5 (V)
